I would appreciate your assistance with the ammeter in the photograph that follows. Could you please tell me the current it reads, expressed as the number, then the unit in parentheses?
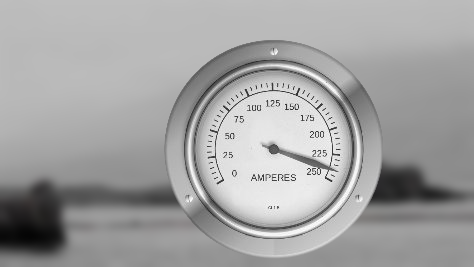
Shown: 240 (A)
